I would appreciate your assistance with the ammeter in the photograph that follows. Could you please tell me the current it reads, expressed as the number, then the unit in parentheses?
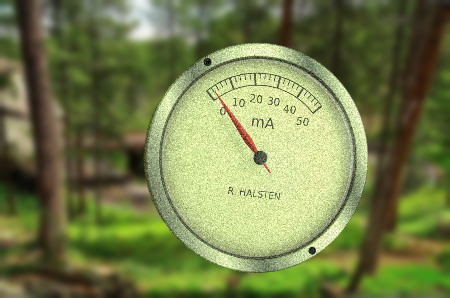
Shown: 2 (mA)
